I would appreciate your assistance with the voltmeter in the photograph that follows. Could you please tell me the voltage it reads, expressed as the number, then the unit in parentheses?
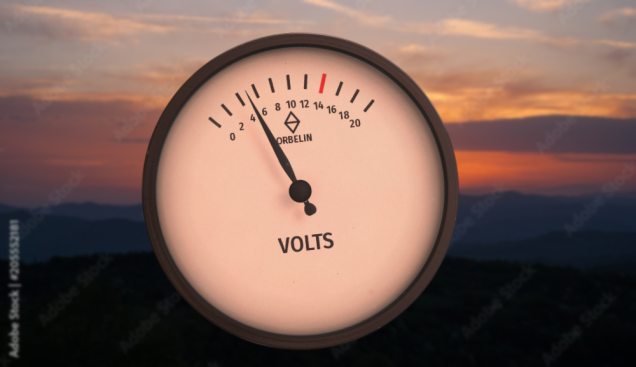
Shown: 5 (V)
